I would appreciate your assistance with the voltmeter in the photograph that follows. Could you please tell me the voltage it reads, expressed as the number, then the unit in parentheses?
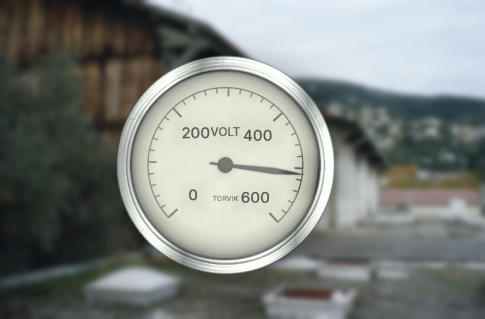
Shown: 510 (V)
